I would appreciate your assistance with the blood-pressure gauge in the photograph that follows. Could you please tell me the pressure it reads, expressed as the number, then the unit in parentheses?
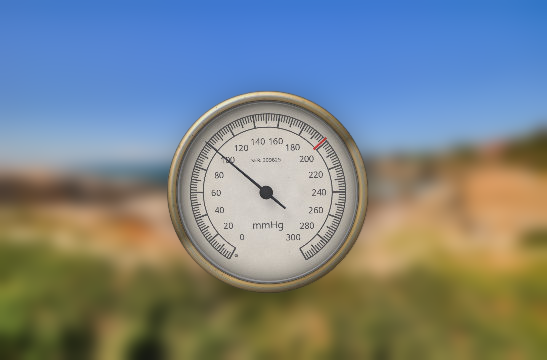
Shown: 100 (mmHg)
